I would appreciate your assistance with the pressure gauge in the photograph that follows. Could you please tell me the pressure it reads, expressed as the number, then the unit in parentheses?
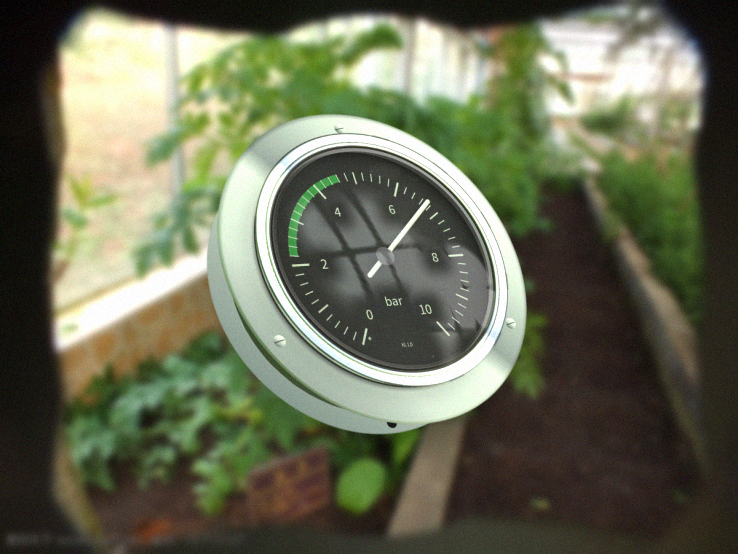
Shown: 6.7 (bar)
